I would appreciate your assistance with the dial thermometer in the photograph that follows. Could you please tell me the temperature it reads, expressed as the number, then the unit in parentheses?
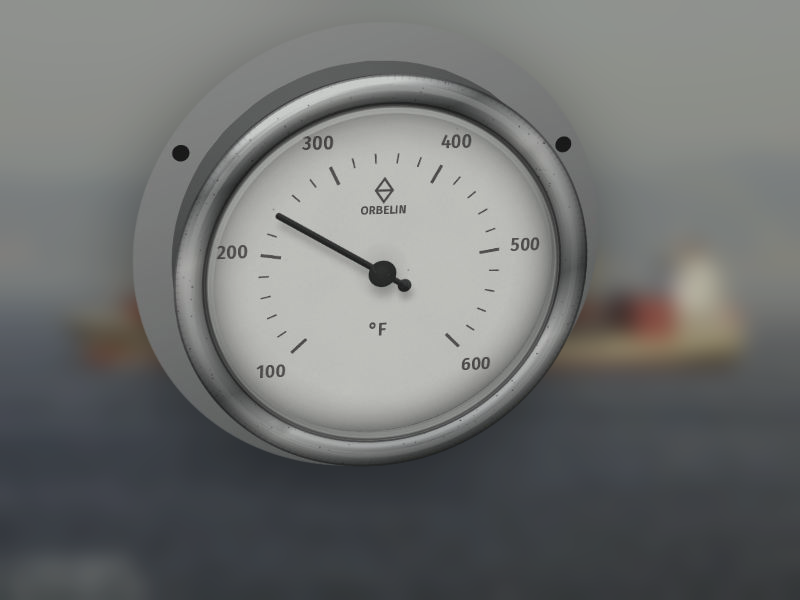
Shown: 240 (°F)
